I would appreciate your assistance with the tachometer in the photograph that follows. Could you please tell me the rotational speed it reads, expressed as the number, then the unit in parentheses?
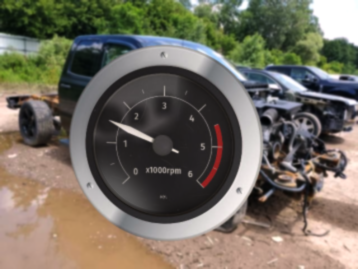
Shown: 1500 (rpm)
